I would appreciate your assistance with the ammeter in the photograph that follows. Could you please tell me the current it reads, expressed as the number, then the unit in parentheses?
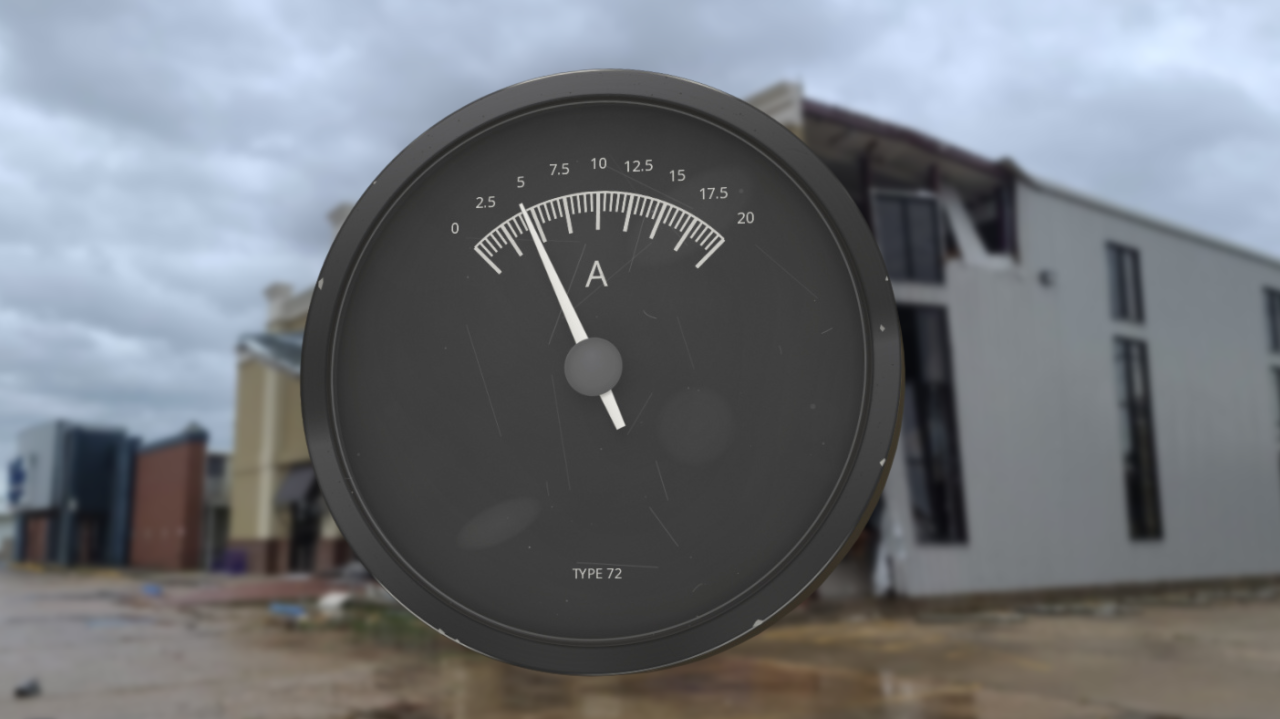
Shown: 4.5 (A)
